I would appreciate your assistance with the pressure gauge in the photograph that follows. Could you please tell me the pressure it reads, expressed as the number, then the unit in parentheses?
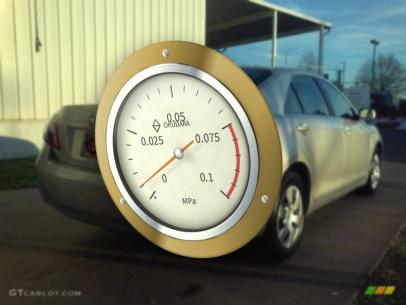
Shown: 0.005 (MPa)
